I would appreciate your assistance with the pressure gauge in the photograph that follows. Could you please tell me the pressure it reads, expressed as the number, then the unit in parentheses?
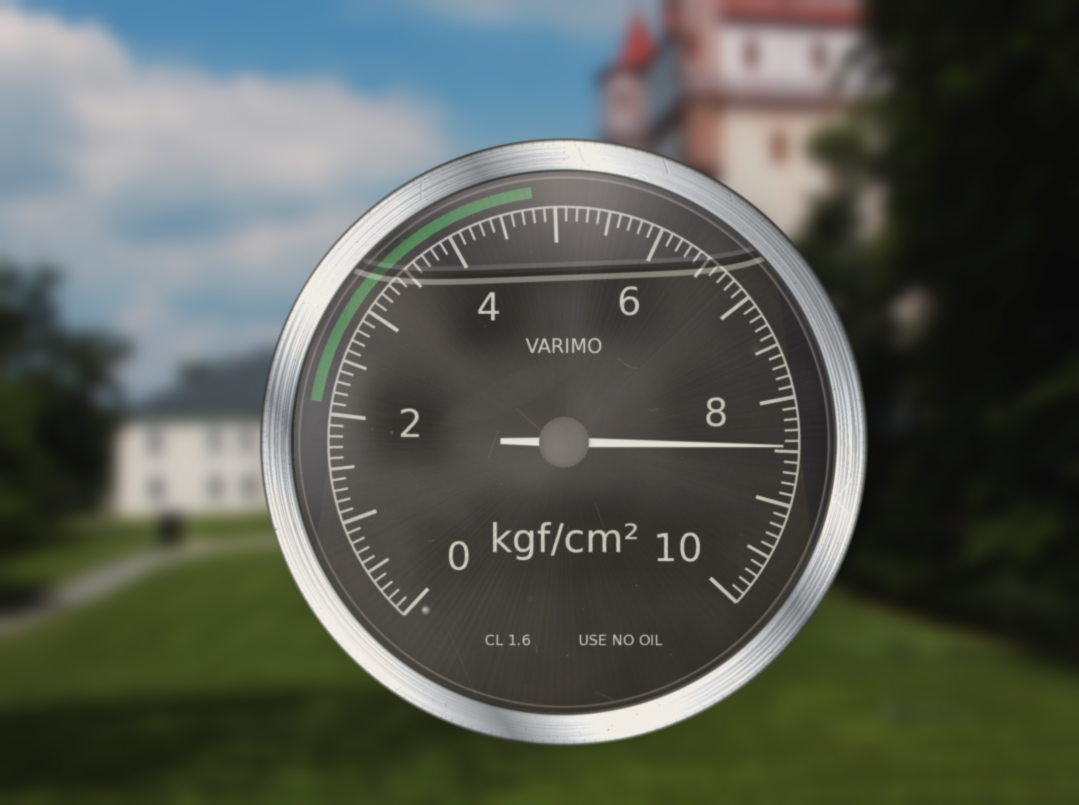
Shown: 8.45 (kg/cm²)
